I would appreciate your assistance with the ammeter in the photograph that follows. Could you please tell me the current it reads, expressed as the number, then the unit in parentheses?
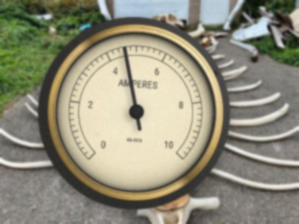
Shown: 4.6 (A)
